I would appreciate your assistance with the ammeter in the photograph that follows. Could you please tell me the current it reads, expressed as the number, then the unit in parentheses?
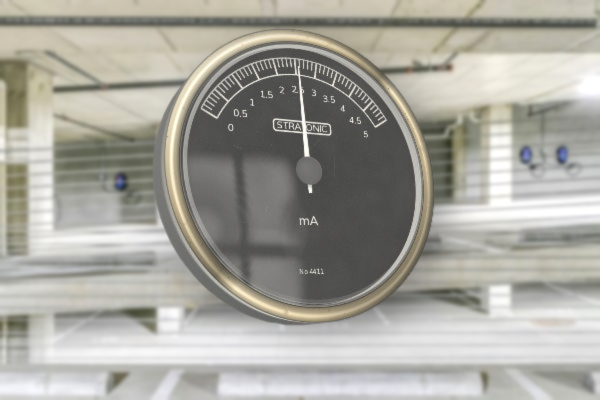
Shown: 2.5 (mA)
